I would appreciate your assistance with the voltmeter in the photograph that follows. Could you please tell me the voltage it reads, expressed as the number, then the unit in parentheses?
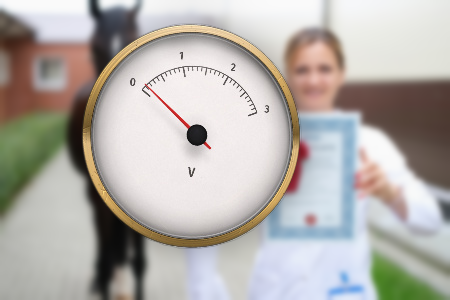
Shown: 0.1 (V)
